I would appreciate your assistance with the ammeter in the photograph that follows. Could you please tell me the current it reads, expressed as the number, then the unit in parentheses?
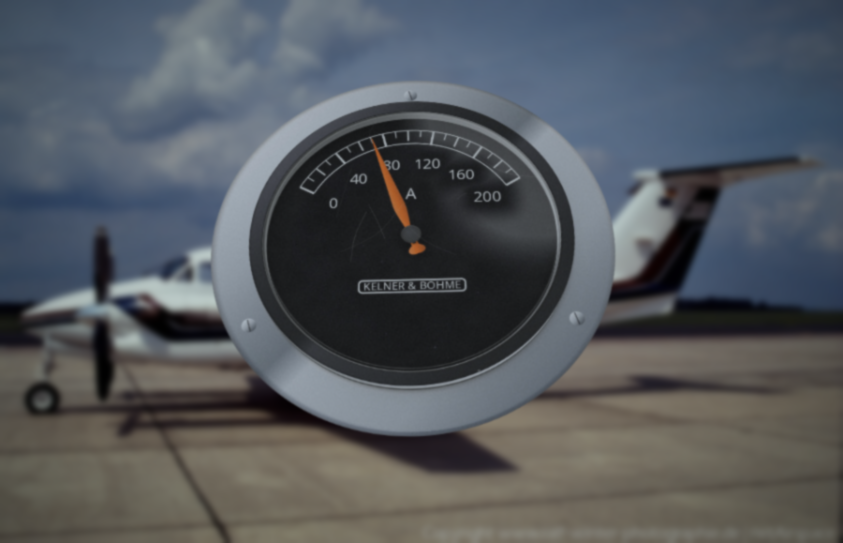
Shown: 70 (A)
